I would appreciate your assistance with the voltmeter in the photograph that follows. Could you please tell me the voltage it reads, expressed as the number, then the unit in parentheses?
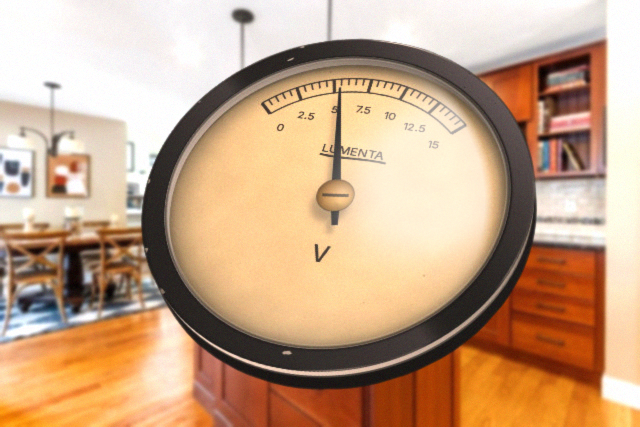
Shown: 5.5 (V)
